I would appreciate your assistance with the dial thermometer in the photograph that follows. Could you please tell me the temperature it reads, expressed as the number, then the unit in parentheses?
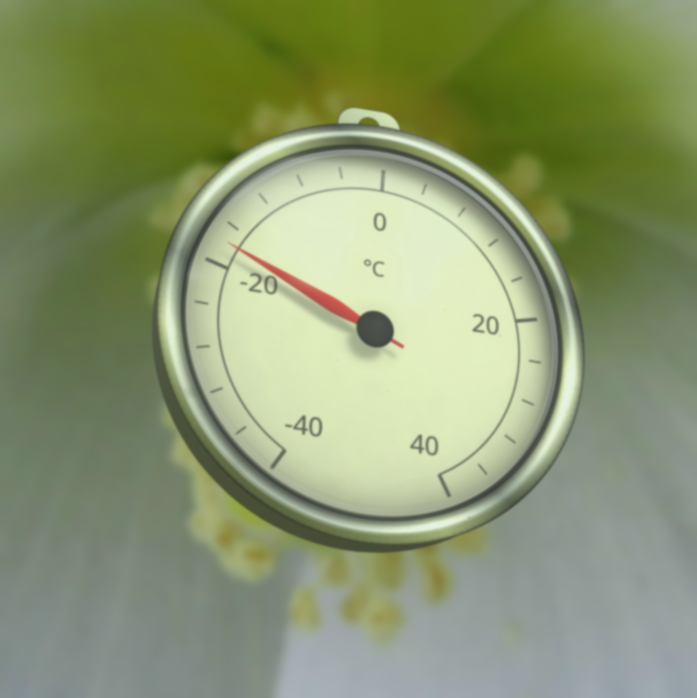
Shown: -18 (°C)
